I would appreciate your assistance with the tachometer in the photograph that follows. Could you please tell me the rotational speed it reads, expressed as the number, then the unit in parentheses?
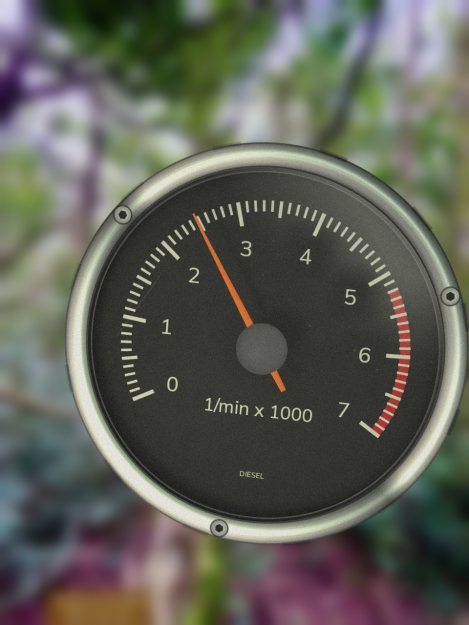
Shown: 2500 (rpm)
